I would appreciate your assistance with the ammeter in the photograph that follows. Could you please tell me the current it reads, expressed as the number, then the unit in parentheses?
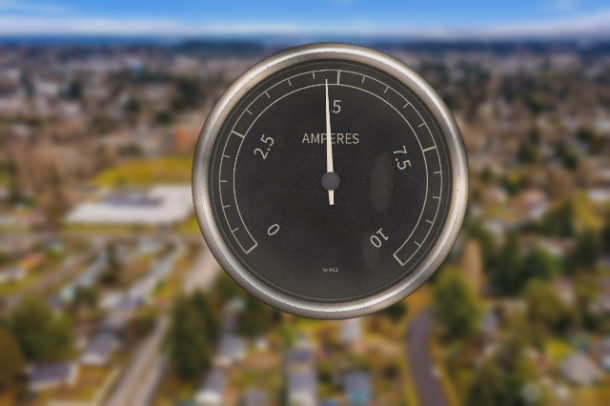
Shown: 4.75 (A)
